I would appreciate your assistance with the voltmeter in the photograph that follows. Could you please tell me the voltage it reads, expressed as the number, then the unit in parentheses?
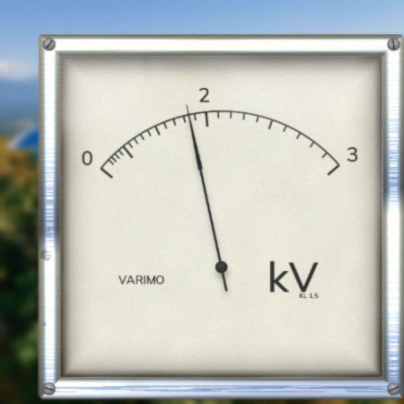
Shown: 1.85 (kV)
